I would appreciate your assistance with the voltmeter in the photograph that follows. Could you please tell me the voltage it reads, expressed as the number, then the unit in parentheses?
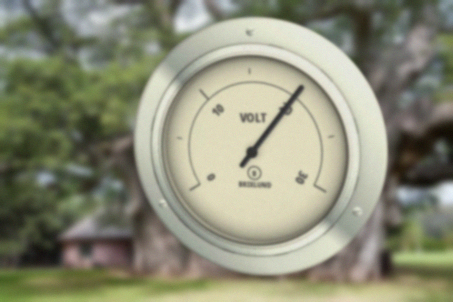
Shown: 20 (V)
